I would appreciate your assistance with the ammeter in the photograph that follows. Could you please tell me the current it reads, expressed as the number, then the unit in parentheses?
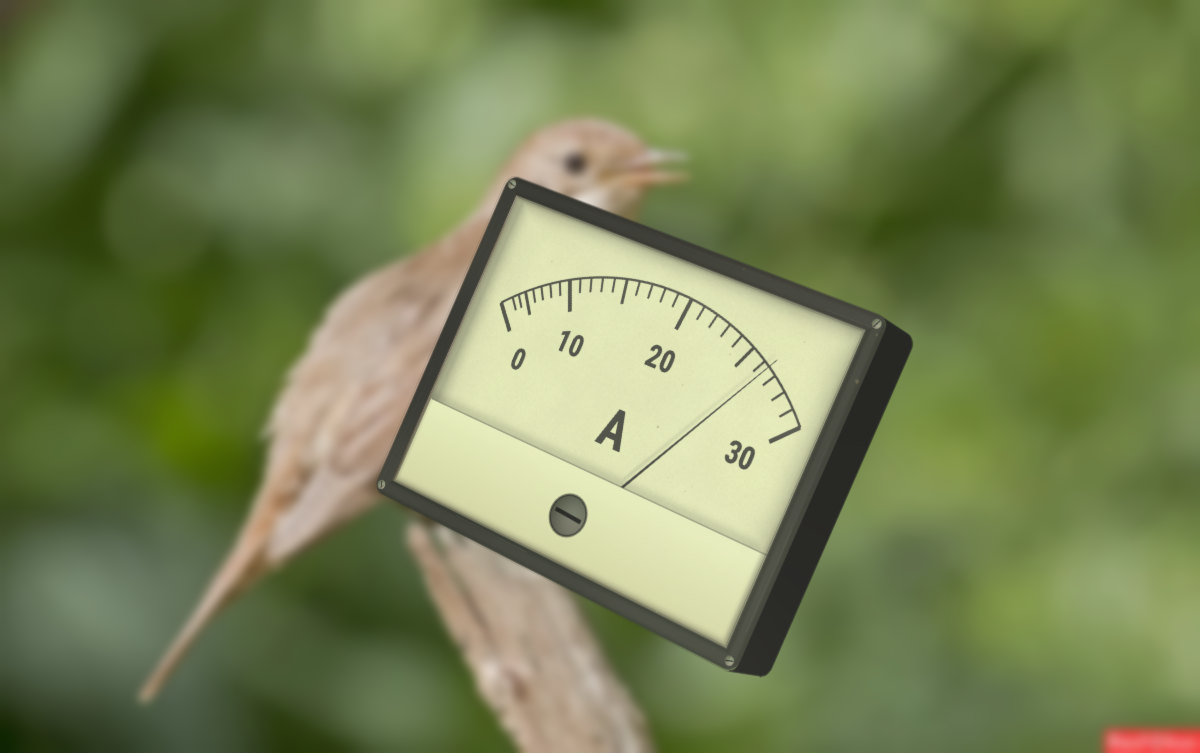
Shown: 26.5 (A)
